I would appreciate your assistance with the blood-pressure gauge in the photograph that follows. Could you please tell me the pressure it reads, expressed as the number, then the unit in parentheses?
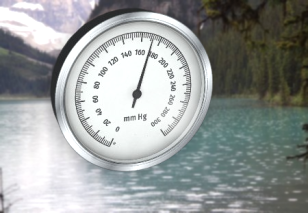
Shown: 170 (mmHg)
